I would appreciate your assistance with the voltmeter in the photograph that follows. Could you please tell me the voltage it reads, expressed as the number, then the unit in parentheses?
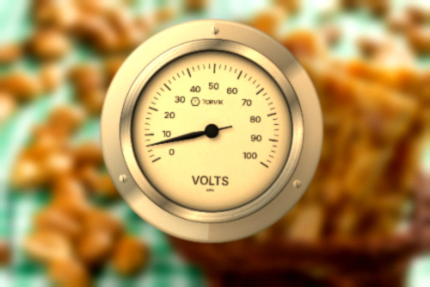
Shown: 6 (V)
